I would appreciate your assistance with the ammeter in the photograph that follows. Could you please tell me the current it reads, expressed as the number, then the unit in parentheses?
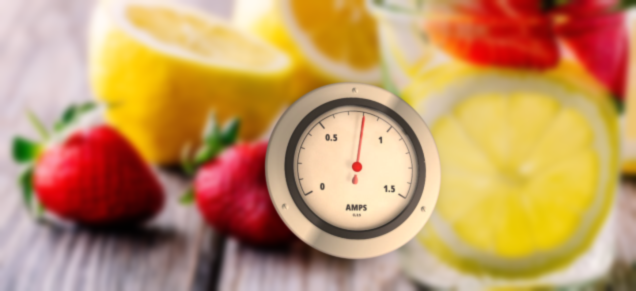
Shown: 0.8 (A)
